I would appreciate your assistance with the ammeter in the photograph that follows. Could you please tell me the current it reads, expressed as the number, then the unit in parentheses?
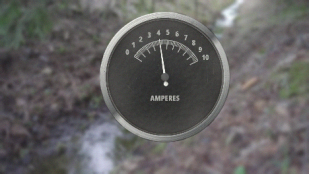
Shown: 4 (A)
